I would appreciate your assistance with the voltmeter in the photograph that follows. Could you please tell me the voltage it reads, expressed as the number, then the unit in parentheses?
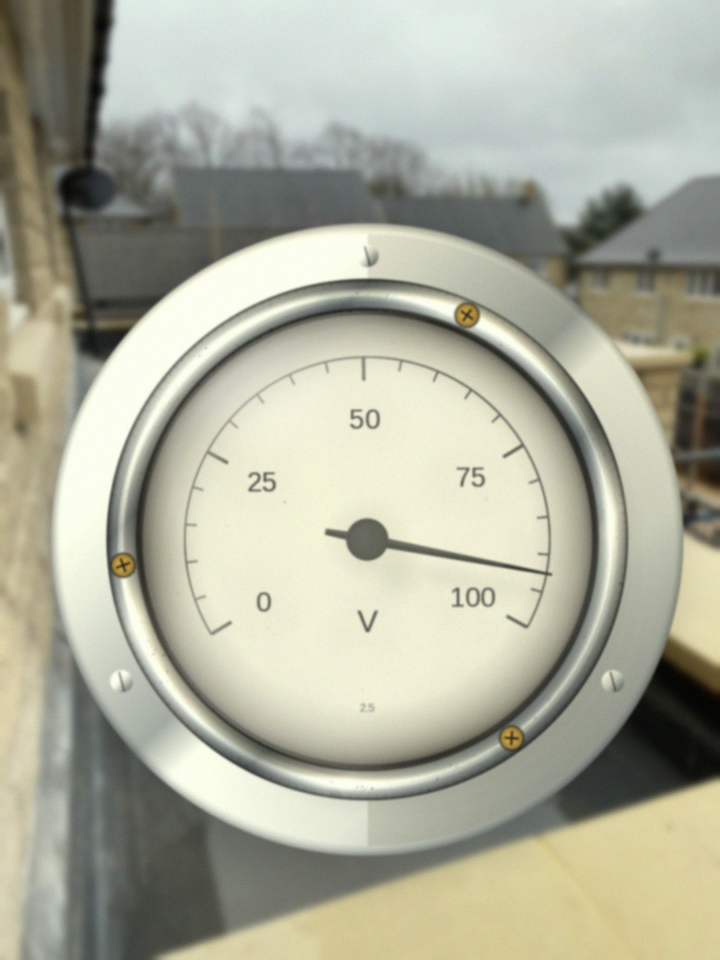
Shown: 92.5 (V)
